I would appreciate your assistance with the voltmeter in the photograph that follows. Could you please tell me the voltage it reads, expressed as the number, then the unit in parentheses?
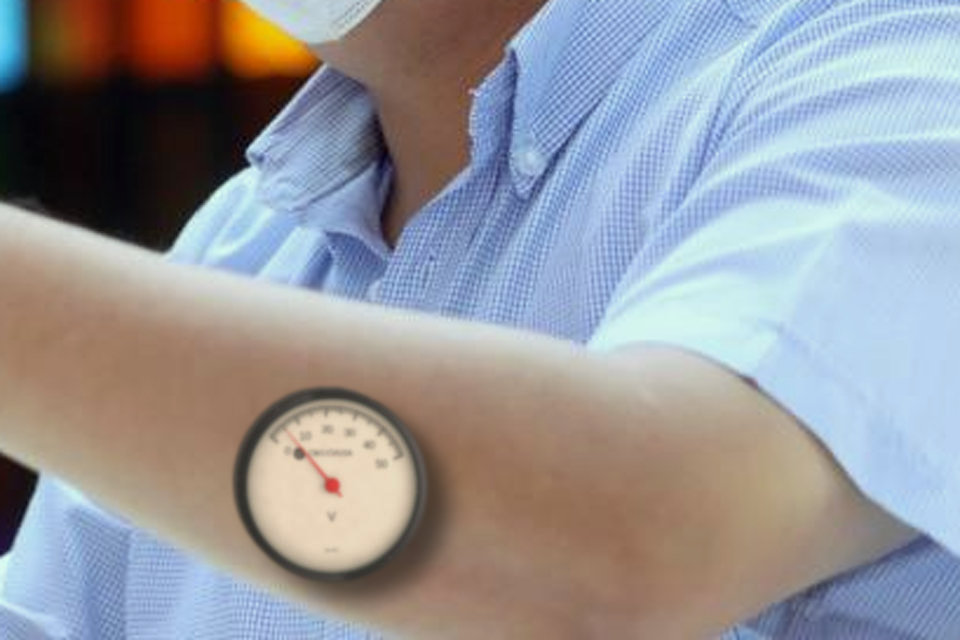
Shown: 5 (V)
